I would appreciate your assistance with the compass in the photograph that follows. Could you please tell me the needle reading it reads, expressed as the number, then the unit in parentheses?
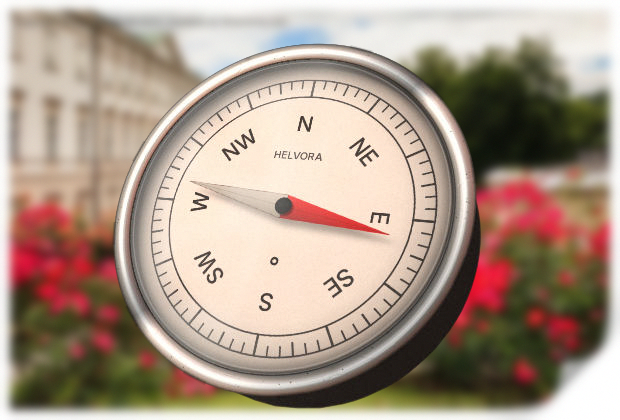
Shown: 100 (°)
